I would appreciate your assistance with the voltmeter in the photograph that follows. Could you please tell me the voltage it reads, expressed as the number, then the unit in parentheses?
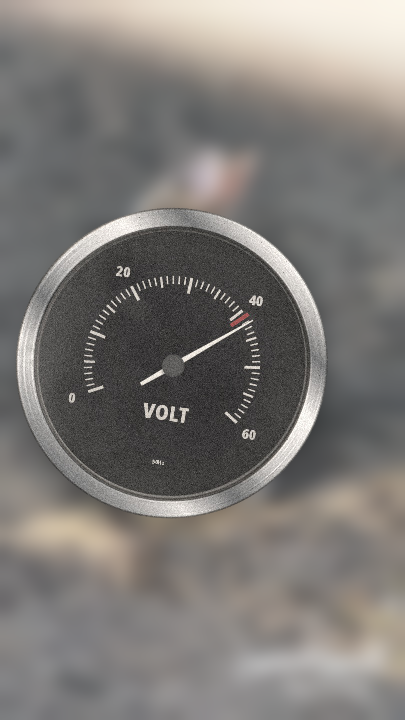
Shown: 42 (V)
